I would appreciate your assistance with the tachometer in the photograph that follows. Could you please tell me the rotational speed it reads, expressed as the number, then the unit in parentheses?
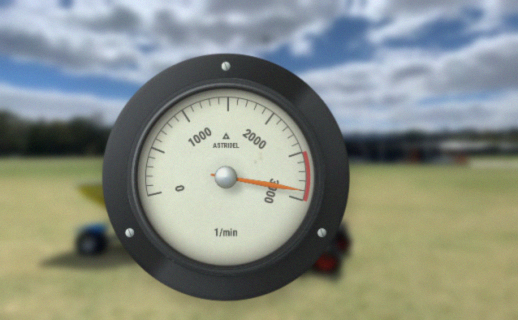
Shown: 2900 (rpm)
